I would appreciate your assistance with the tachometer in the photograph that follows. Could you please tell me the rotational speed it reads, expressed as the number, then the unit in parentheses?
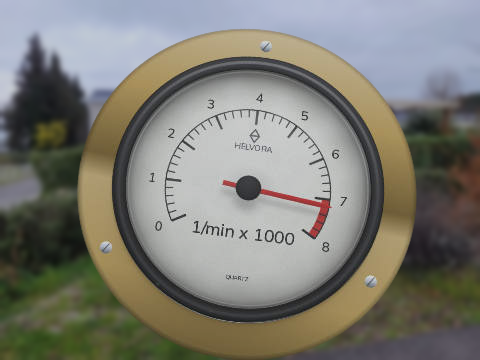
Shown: 7200 (rpm)
